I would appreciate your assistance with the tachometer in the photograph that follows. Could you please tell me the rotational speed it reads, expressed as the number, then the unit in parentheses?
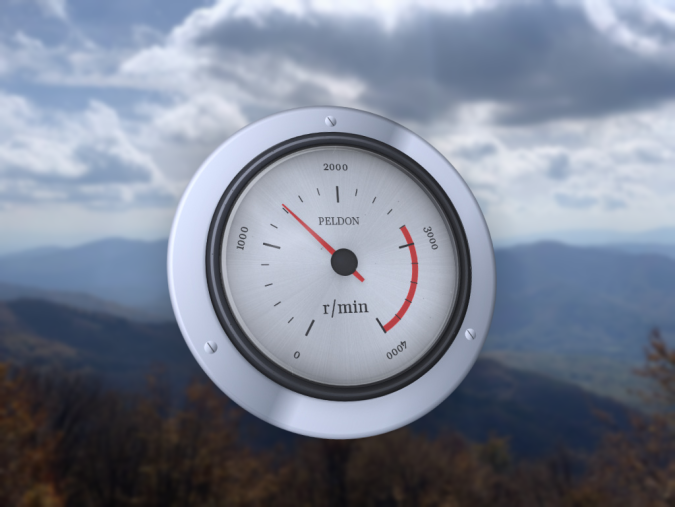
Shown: 1400 (rpm)
